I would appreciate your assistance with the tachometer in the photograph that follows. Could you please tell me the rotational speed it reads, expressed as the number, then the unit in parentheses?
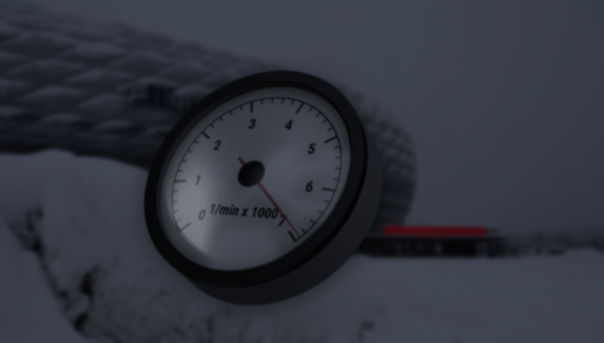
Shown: 6900 (rpm)
